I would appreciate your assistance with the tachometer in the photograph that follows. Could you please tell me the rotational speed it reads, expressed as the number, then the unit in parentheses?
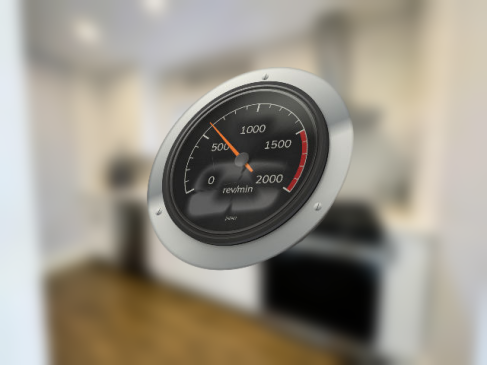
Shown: 600 (rpm)
